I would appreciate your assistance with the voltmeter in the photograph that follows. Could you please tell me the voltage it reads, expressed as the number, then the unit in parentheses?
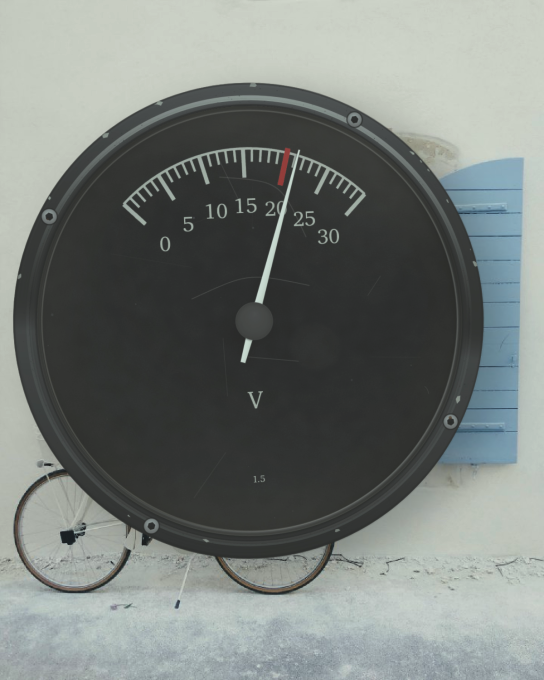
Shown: 21 (V)
